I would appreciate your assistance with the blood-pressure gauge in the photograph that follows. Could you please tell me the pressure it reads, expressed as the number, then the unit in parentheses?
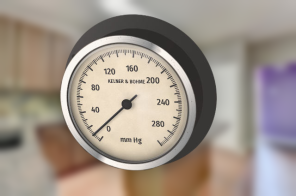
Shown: 10 (mmHg)
